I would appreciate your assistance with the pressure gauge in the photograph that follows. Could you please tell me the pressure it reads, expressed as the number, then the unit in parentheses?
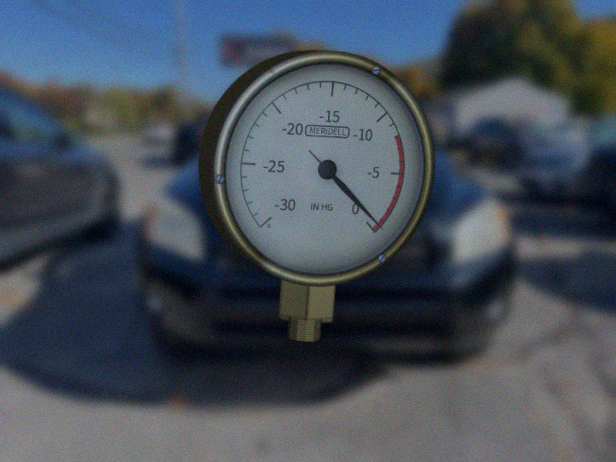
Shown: -0.5 (inHg)
